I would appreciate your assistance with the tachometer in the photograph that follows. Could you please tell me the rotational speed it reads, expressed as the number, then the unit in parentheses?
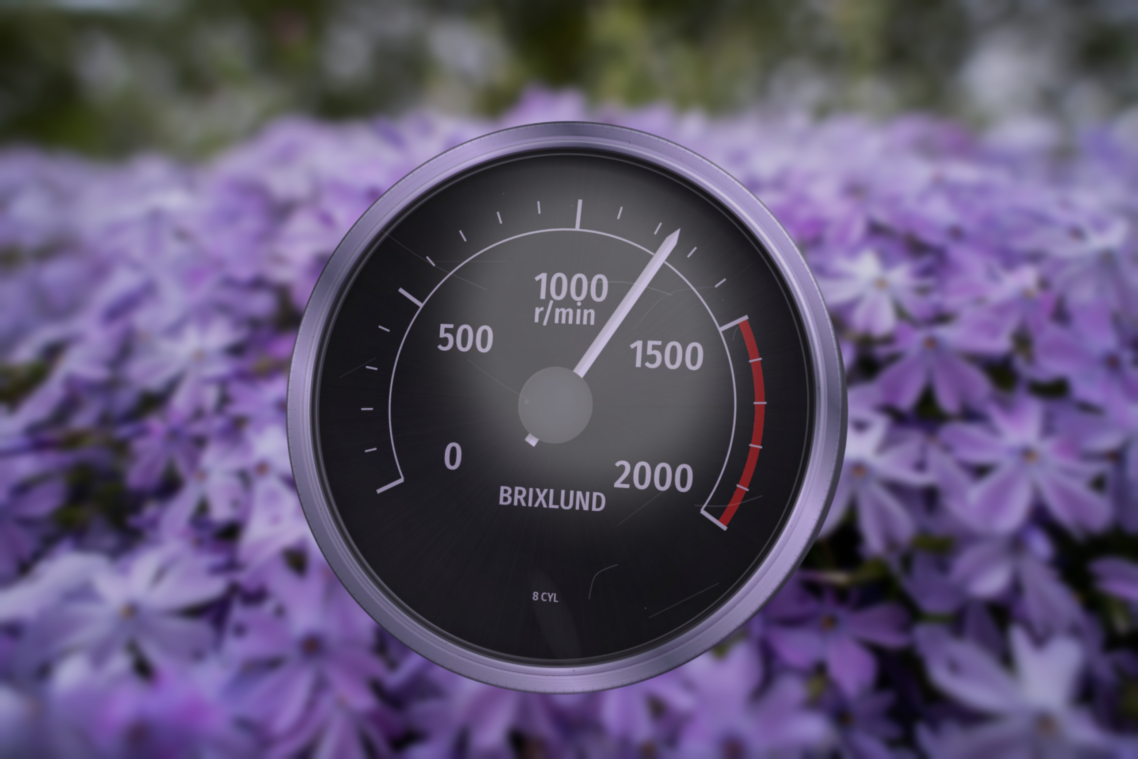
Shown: 1250 (rpm)
